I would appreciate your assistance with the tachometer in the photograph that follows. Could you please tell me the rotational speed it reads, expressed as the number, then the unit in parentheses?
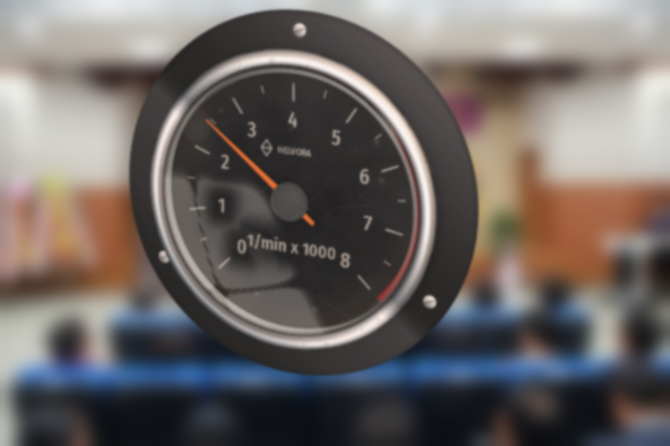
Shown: 2500 (rpm)
